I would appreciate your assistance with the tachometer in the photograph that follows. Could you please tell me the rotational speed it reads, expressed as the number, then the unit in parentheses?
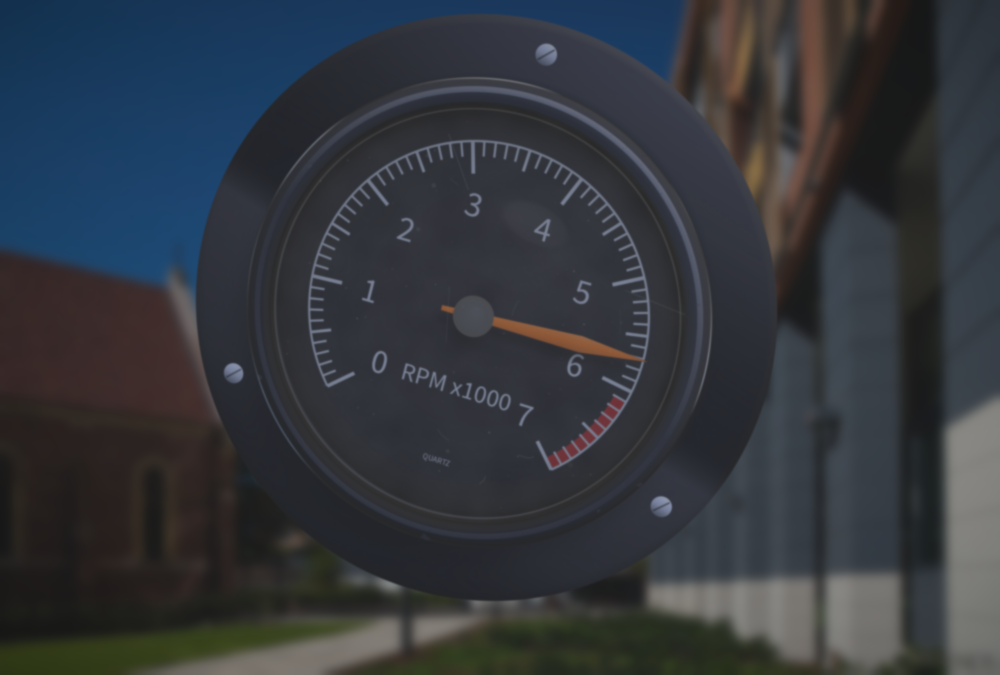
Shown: 5700 (rpm)
